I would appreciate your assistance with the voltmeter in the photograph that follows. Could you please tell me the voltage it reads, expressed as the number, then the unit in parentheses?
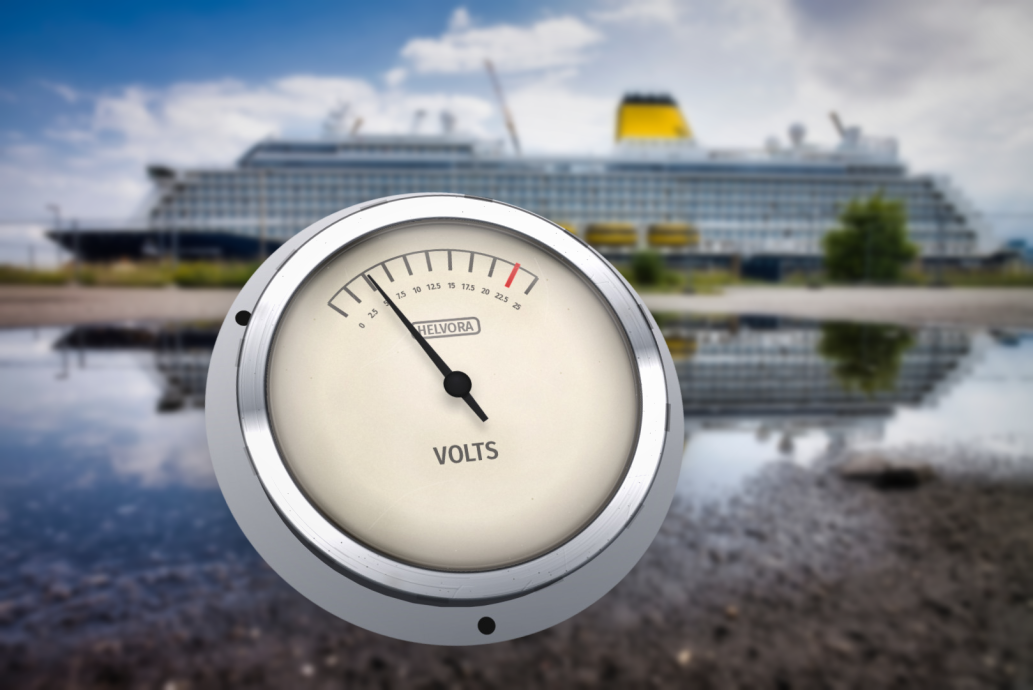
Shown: 5 (V)
